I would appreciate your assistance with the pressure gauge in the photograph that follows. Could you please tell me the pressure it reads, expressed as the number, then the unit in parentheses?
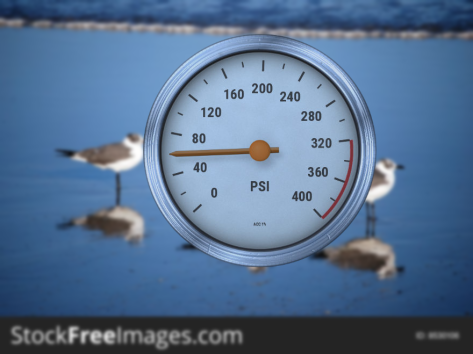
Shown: 60 (psi)
